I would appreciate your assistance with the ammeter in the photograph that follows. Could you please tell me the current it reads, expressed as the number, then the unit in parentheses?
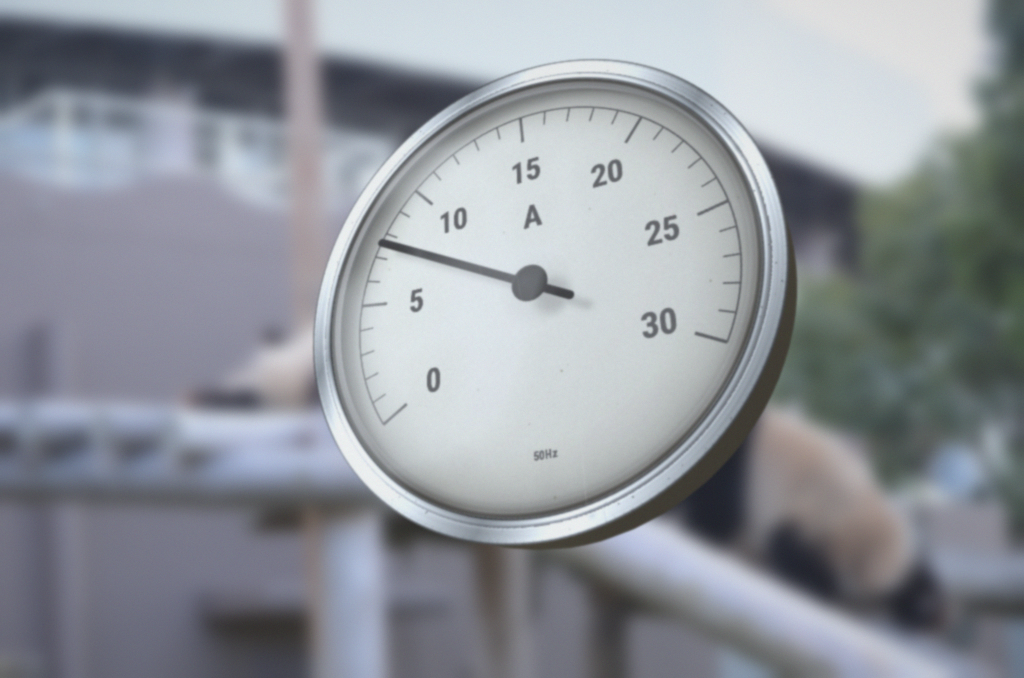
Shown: 7.5 (A)
